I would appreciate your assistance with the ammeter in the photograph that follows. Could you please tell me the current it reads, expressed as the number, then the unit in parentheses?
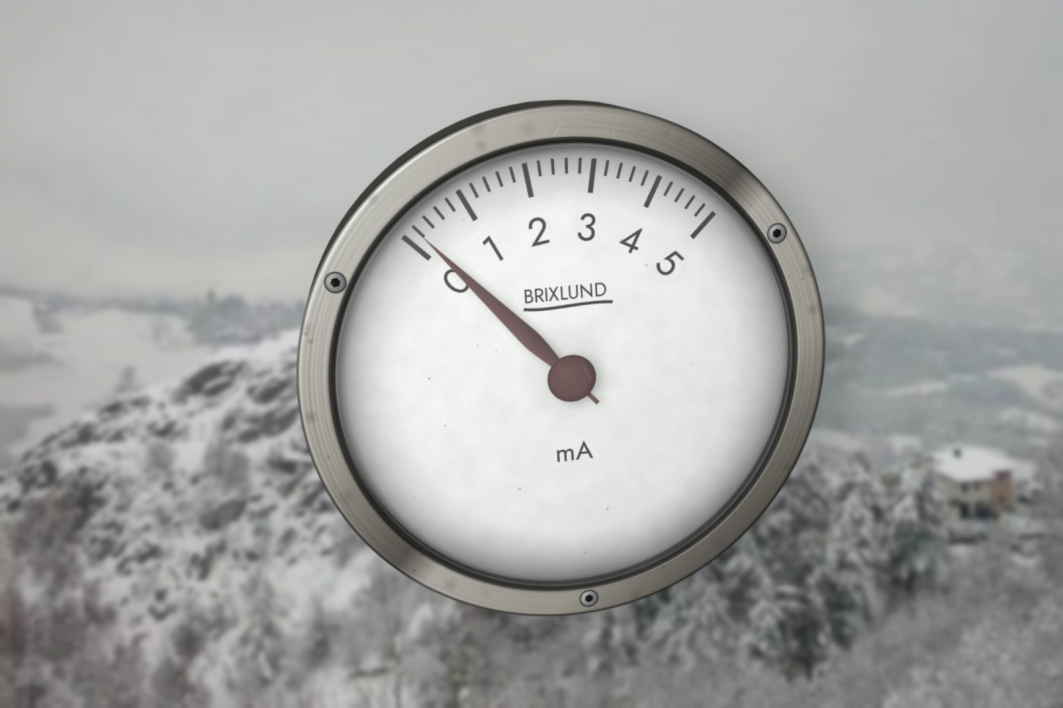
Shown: 0.2 (mA)
